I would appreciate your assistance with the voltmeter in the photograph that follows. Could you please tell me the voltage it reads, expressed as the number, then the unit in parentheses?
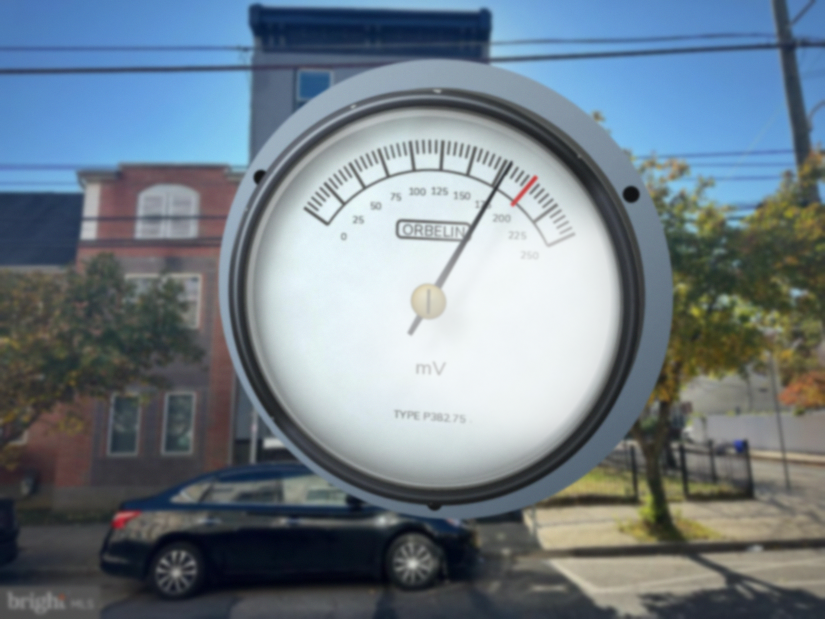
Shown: 180 (mV)
